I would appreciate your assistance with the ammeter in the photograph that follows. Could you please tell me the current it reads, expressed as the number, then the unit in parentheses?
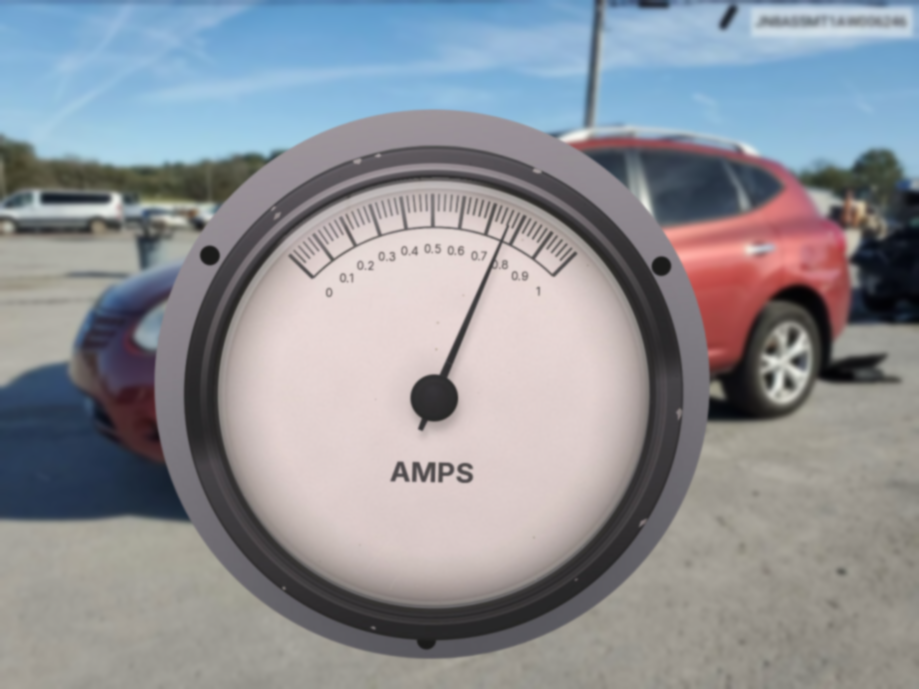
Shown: 0.76 (A)
